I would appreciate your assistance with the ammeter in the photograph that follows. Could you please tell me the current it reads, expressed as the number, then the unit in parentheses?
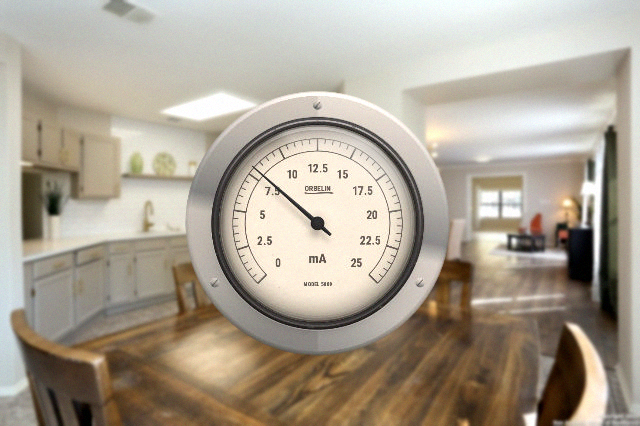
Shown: 8 (mA)
